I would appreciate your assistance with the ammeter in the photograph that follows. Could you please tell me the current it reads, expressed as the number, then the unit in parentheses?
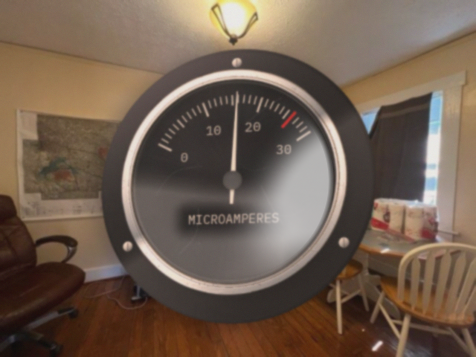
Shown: 16 (µA)
